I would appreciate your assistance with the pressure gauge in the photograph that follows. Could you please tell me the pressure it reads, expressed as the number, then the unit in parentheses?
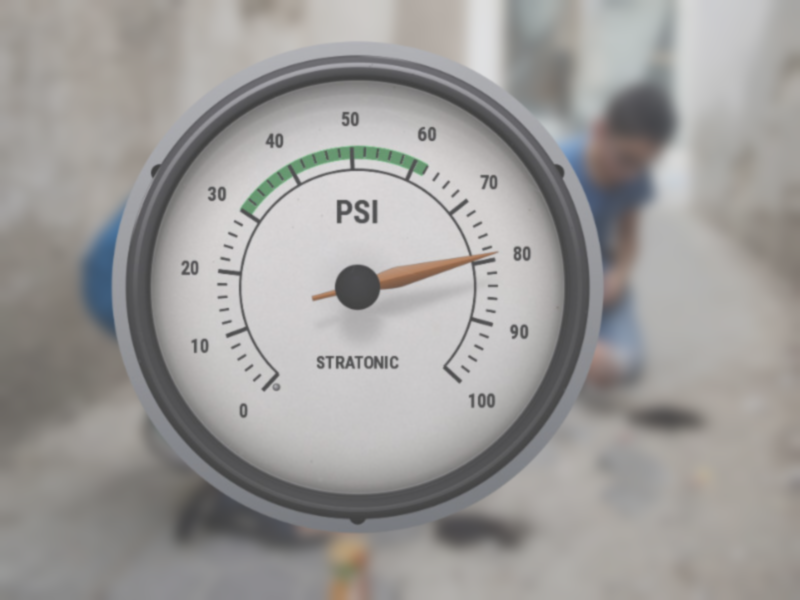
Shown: 79 (psi)
